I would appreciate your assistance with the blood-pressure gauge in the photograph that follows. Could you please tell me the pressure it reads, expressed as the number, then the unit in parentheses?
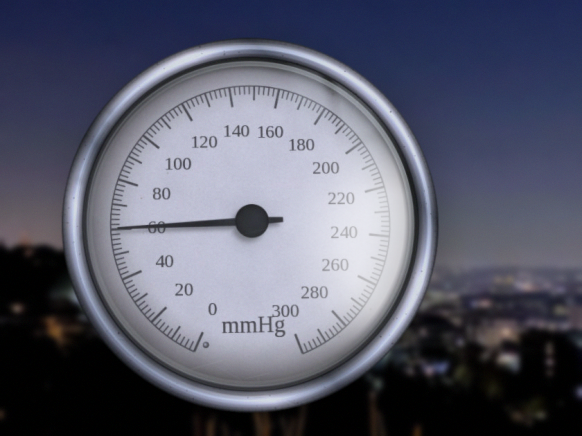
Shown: 60 (mmHg)
